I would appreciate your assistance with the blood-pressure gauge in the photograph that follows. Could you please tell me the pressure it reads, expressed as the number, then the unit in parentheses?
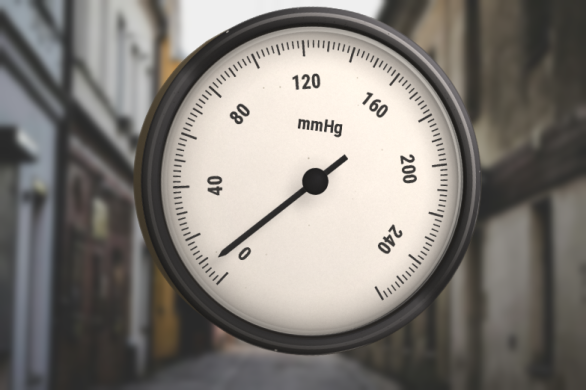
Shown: 8 (mmHg)
